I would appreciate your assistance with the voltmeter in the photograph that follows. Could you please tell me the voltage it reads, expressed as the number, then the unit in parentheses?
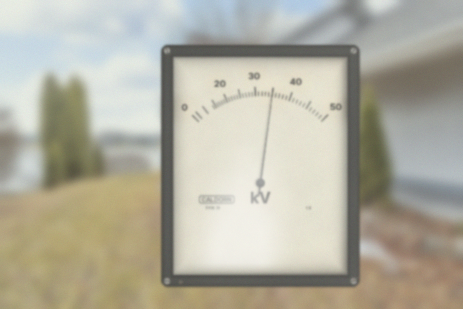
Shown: 35 (kV)
